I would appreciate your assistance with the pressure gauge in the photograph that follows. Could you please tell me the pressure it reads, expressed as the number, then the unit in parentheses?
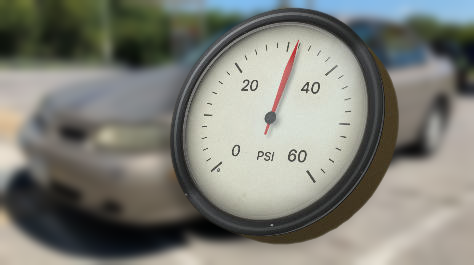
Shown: 32 (psi)
